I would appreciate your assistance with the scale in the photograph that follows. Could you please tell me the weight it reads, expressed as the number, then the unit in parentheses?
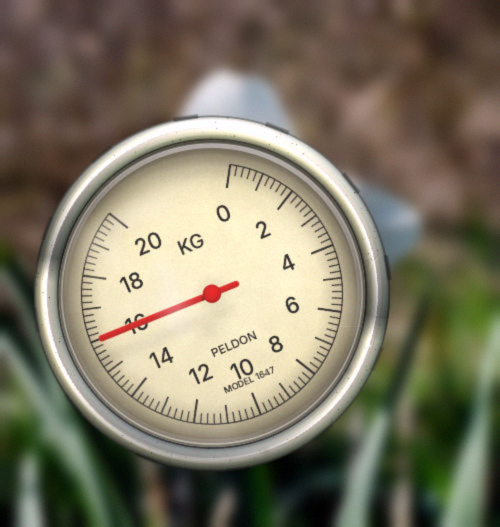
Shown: 16 (kg)
